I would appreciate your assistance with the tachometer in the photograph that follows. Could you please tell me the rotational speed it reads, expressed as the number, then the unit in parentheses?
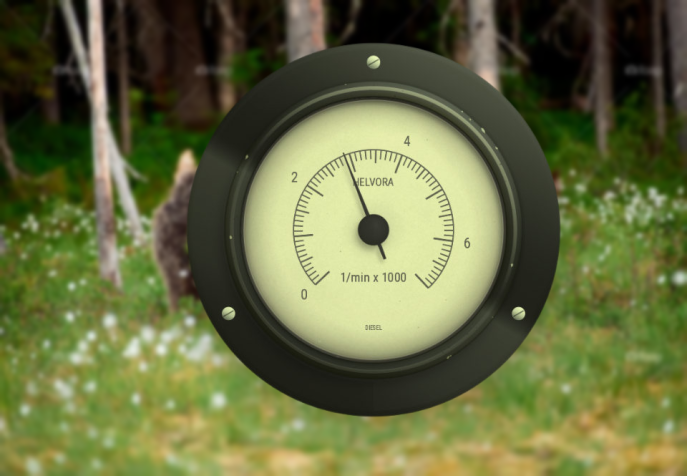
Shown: 2900 (rpm)
